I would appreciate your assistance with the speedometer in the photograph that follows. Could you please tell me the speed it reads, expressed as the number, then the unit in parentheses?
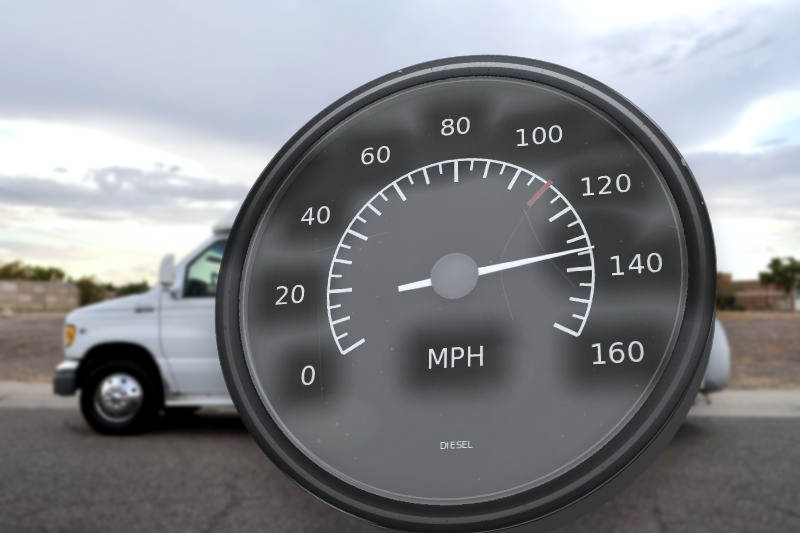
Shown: 135 (mph)
